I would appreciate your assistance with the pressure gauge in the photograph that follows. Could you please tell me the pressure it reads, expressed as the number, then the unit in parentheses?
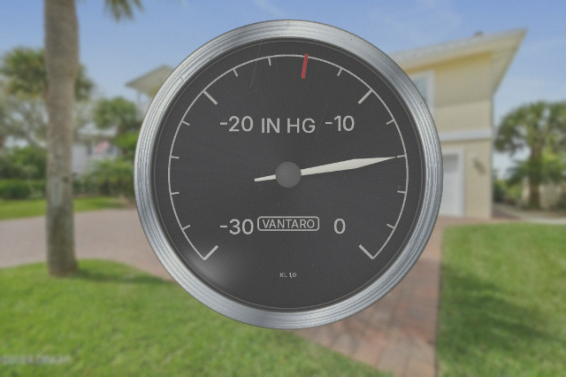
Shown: -6 (inHg)
